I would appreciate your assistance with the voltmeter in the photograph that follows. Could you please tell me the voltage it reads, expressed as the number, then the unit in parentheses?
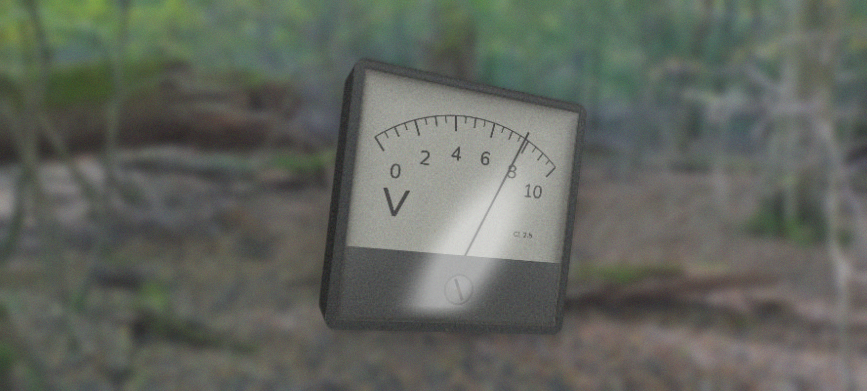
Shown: 7.75 (V)
